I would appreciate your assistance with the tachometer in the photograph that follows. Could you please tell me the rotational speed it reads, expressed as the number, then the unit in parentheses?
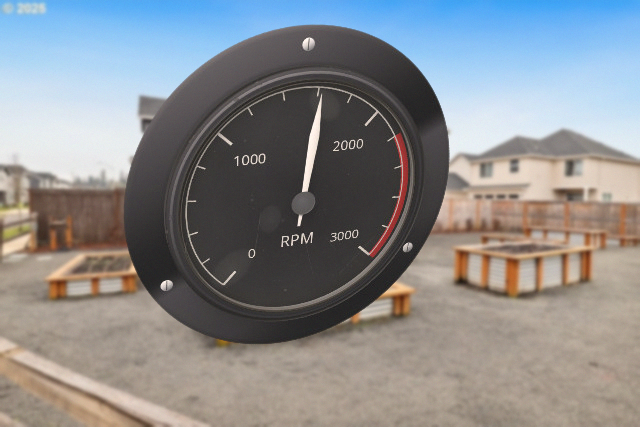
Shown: 1600 (rpm)
